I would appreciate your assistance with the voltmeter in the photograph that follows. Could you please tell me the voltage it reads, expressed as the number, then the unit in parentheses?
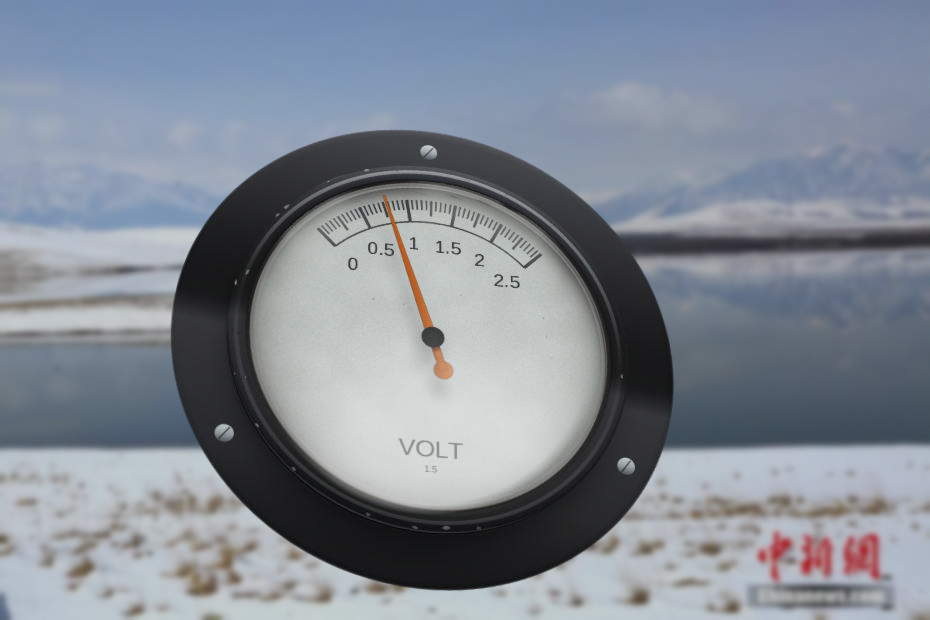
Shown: 0.75 (V)
